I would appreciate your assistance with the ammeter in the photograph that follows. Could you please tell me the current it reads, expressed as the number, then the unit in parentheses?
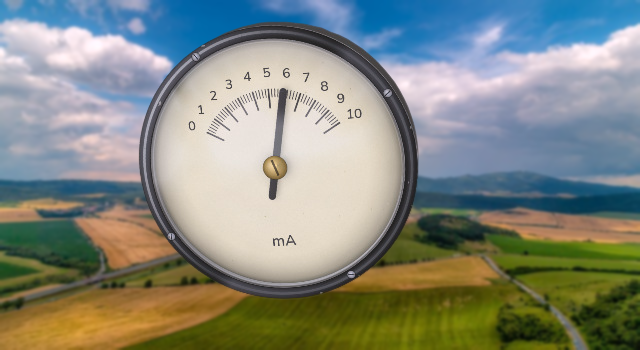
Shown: 6 (mA)
